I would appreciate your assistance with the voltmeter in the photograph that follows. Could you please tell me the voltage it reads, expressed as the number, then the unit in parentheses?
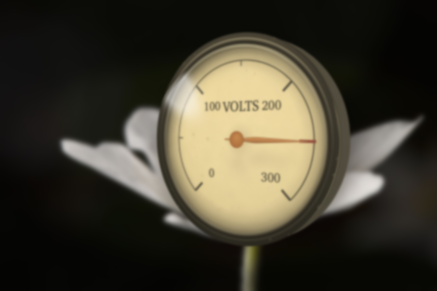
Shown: 250 (V)
